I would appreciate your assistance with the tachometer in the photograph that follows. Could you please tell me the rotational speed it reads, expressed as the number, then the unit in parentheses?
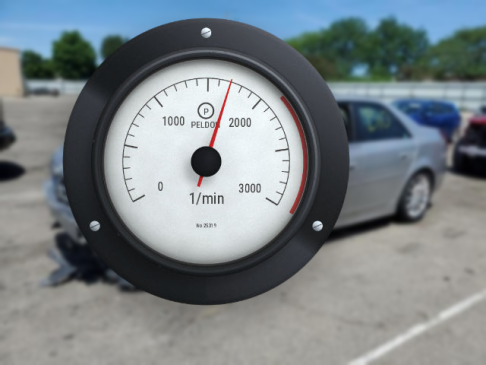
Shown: 1700 (rpm)
